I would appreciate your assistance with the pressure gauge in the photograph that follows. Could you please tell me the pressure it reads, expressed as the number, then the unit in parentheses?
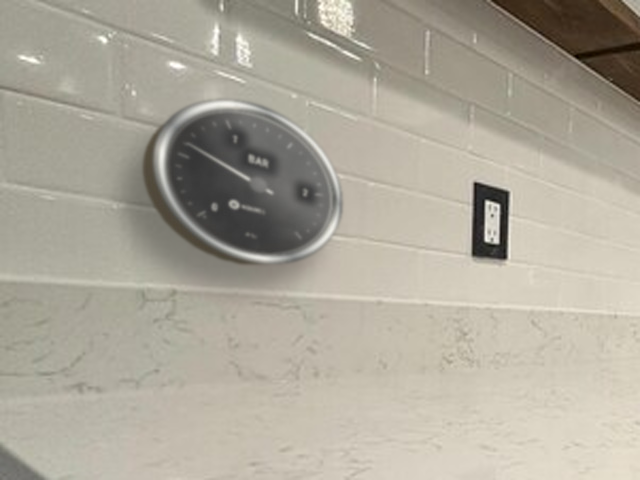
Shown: 0.6 (bar)
